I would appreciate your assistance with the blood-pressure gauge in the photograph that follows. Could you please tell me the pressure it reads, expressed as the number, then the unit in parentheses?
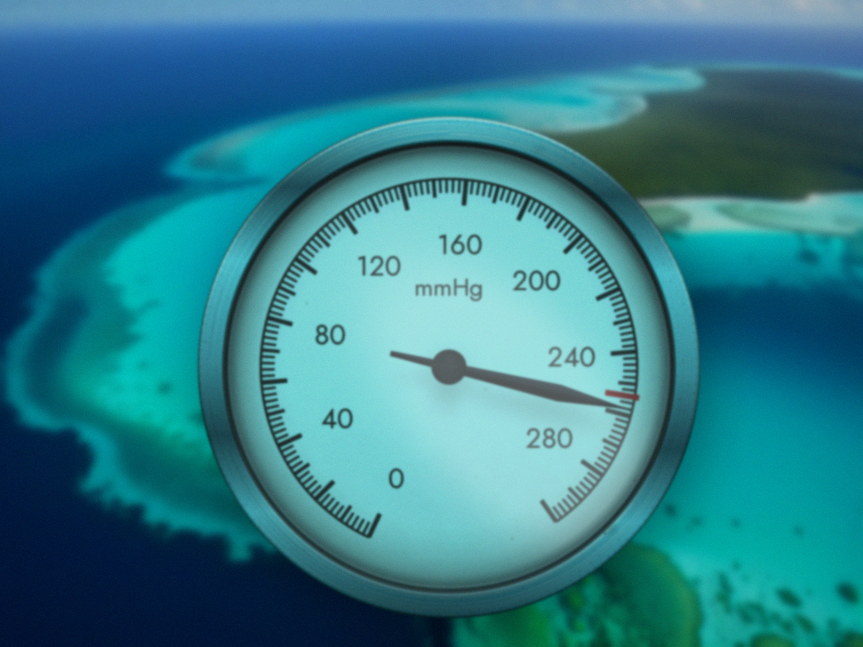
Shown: 258 (mmHg)
